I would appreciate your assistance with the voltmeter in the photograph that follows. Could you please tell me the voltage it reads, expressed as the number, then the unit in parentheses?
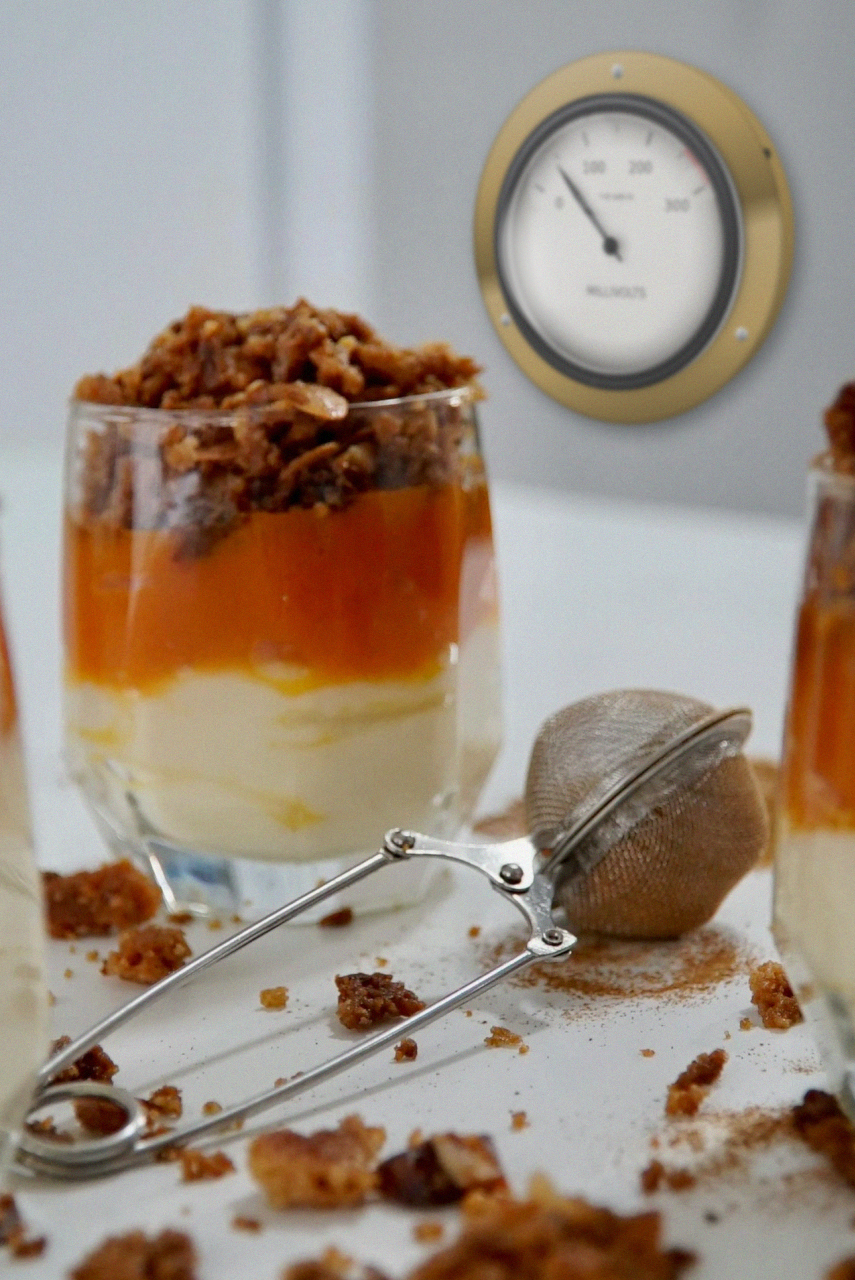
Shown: 50 (mV)
